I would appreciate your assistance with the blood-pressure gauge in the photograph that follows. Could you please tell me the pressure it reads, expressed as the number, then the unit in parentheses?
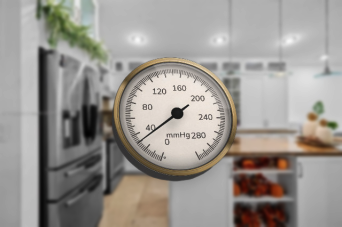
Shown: 30 (mmHg)
